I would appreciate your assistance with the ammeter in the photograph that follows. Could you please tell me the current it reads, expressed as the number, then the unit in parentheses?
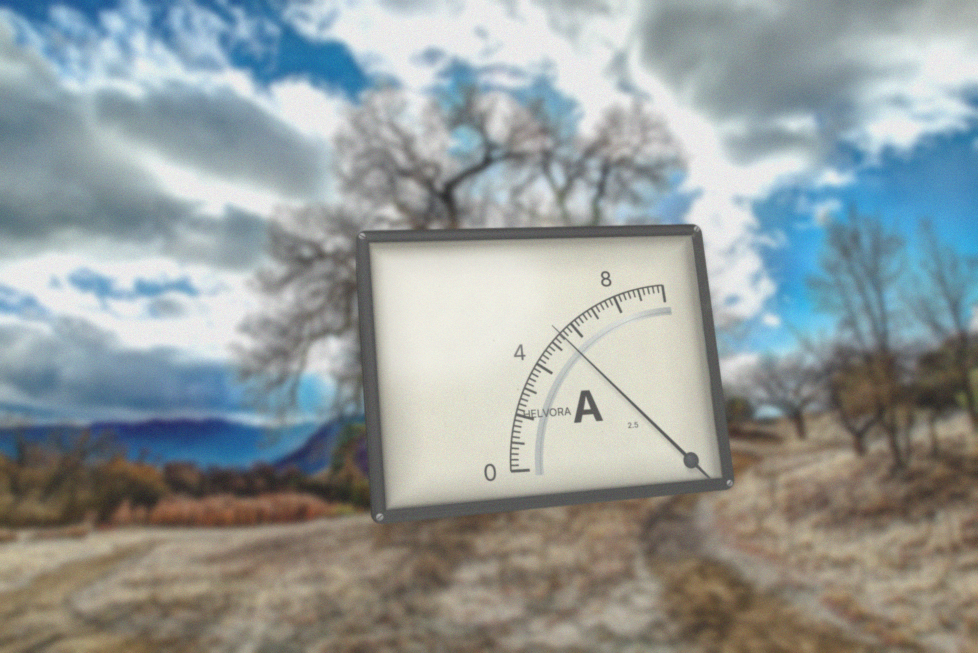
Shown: 5.4 (A)
